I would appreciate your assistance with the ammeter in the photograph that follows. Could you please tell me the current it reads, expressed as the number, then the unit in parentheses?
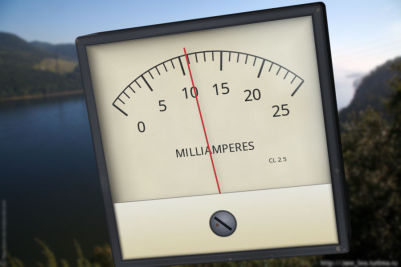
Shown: 11 (mA)
